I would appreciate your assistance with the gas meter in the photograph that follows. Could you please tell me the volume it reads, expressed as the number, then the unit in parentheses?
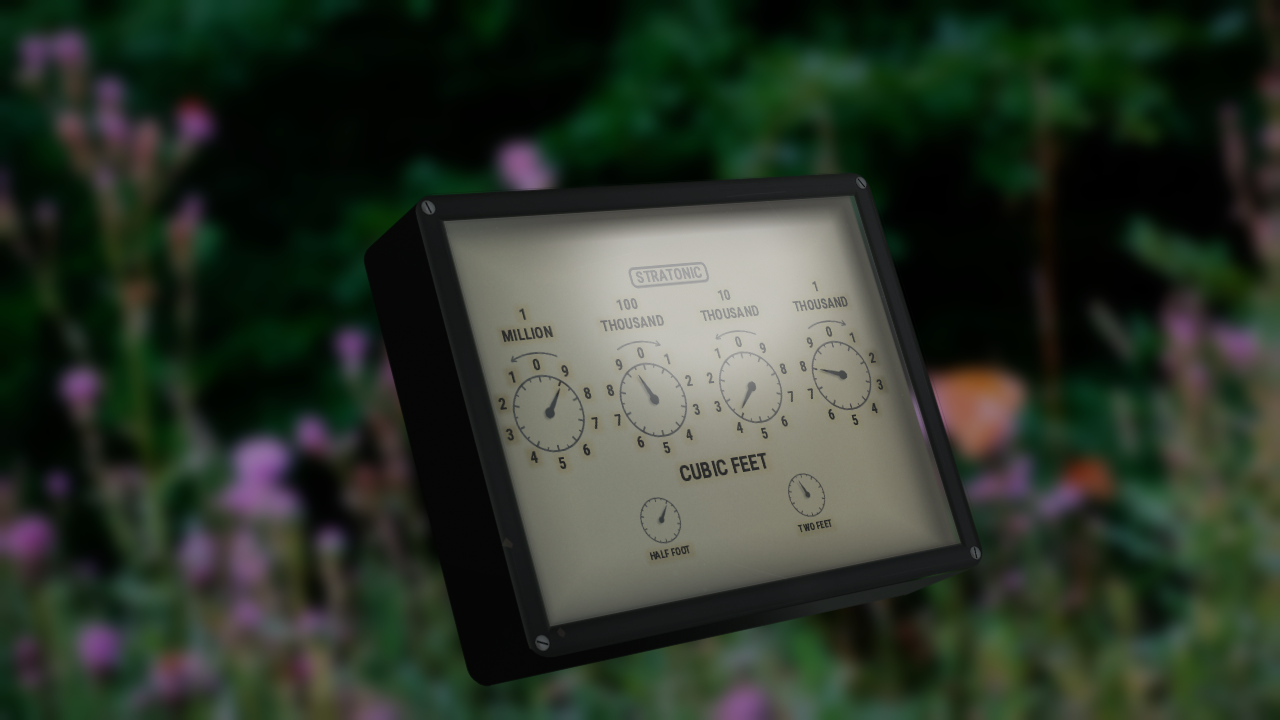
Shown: 893800 (ft³)
